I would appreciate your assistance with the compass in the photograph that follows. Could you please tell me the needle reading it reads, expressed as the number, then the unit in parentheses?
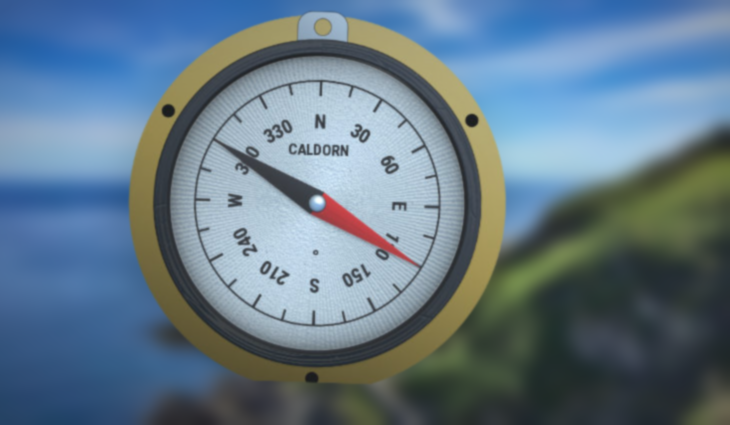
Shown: 120 (°)
